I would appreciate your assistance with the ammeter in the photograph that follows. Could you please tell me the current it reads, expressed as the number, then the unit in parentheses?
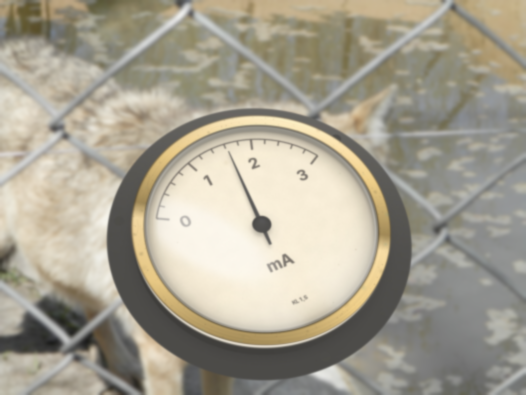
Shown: 1.6 (mA)
